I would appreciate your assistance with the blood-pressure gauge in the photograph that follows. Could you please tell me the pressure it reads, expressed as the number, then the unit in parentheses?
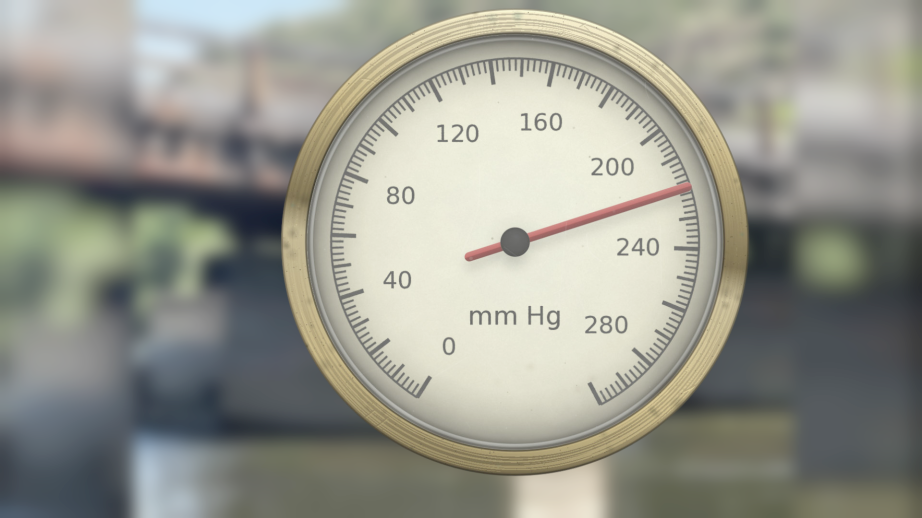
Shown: 220 (mmHg)
